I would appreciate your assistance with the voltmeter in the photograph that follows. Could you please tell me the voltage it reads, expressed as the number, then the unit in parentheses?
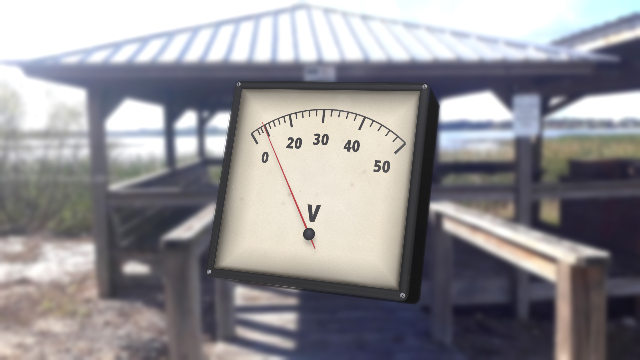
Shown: 10 (V)
